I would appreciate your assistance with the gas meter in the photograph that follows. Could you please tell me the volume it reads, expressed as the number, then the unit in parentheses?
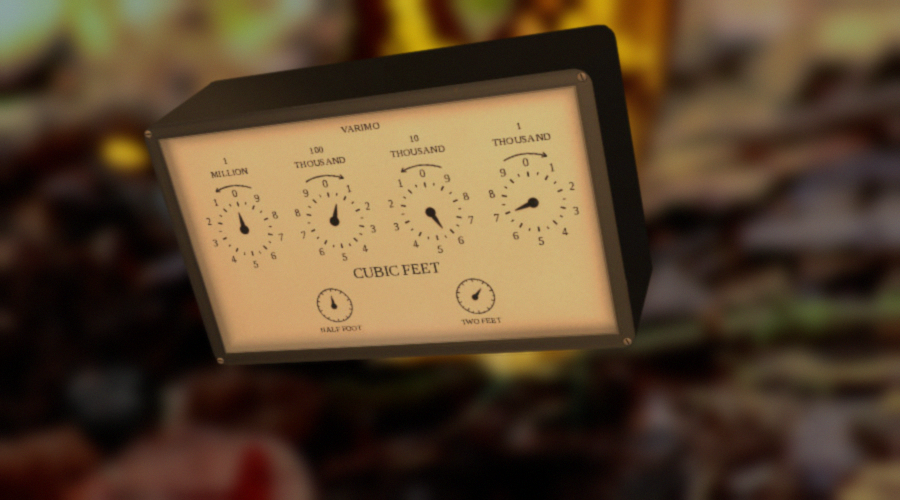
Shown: 5700 (ft³)
